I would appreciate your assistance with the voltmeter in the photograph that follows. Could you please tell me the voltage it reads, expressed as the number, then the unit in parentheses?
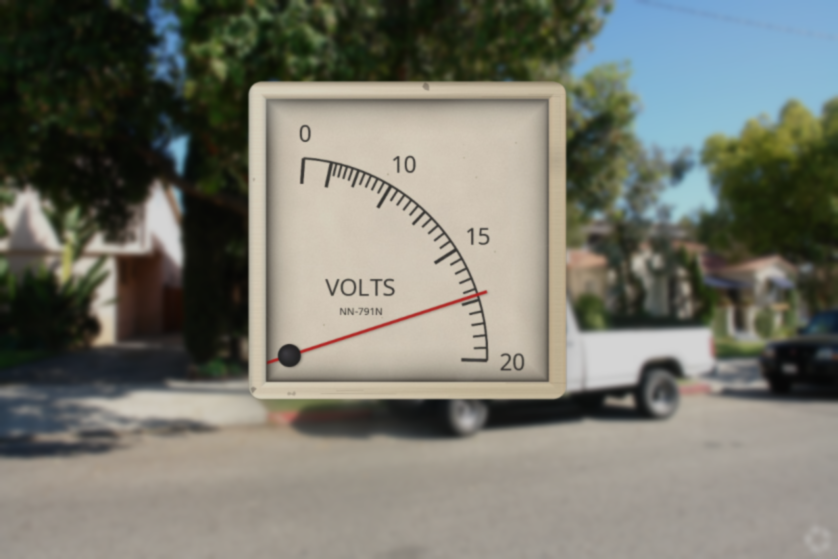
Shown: 17.25 (V)
